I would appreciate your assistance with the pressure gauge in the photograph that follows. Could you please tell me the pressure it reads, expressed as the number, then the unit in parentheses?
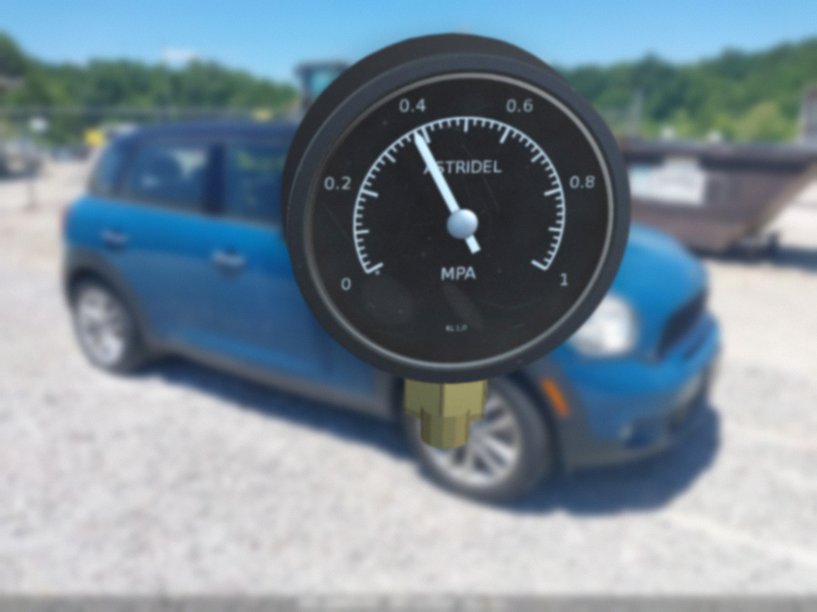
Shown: 0.38 (MPa)
